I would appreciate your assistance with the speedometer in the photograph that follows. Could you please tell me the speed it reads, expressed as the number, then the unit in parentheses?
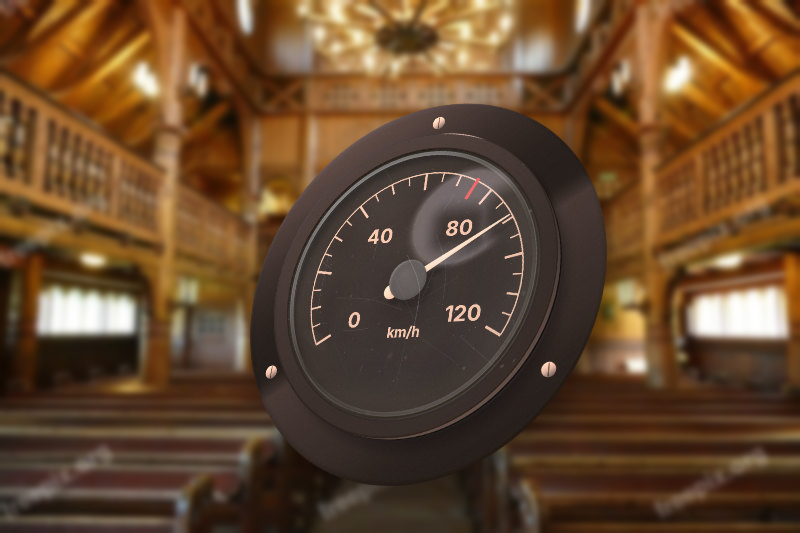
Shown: 90 (km/h)
